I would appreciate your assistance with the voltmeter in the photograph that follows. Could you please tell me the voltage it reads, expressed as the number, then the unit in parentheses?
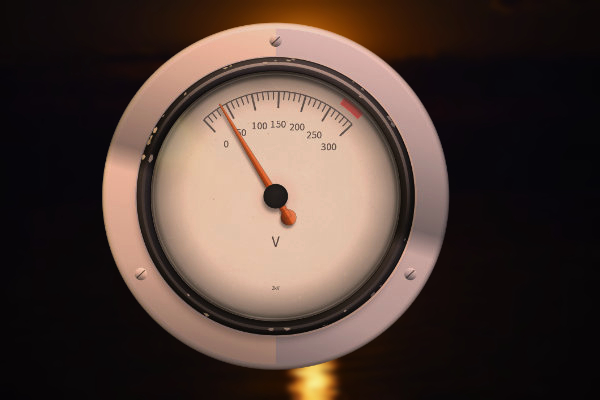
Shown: 40 (V)
